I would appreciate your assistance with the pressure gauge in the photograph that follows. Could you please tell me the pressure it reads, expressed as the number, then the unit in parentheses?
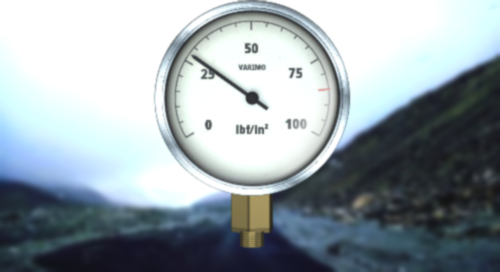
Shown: 27.5 (psi)
